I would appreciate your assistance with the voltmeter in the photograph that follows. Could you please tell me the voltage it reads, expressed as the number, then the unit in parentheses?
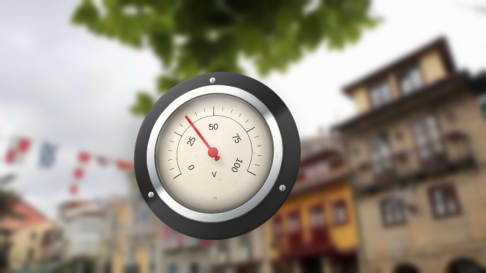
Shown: 35 (V)
